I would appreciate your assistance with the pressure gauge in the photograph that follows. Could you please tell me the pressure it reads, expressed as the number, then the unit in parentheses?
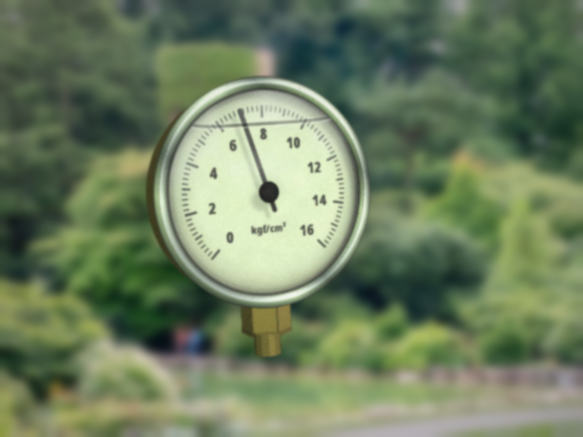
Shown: 7 (kg/cm²)
